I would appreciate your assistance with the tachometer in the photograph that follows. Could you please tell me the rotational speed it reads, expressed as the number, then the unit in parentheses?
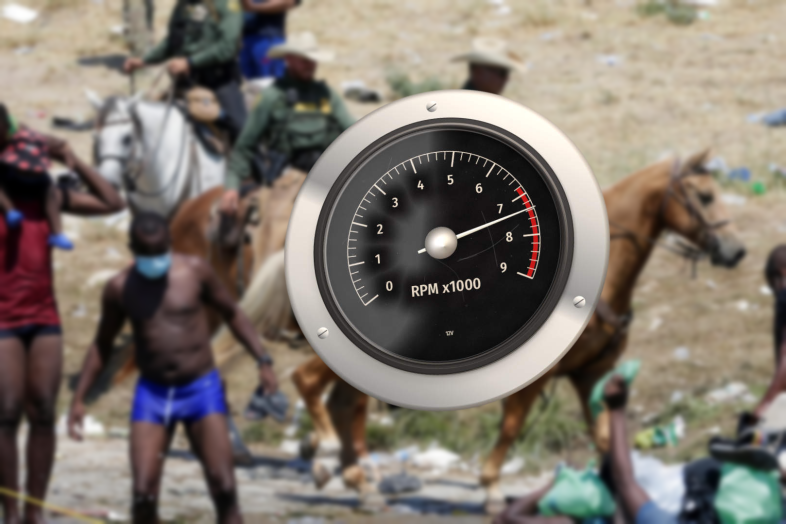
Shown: 7400 (rpm)
